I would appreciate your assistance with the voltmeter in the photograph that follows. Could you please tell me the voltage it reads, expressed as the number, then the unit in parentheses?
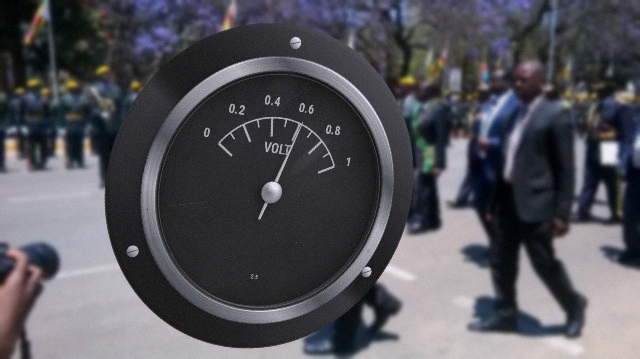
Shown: 0.6 (V)
